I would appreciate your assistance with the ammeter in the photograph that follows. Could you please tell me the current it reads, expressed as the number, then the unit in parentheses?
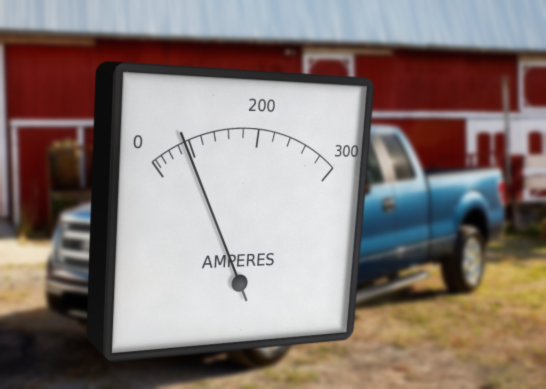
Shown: 90 (A)
